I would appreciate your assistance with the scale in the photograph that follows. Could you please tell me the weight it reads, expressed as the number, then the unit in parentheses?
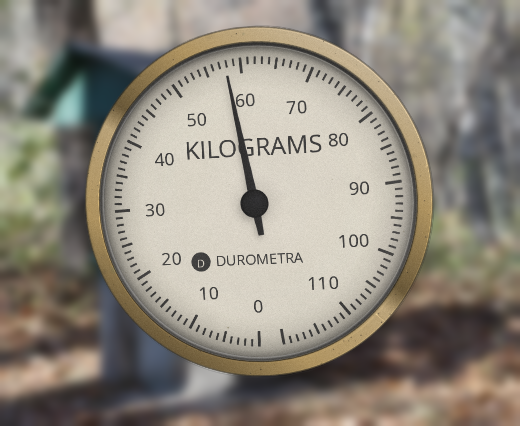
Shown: 58 (kg)
